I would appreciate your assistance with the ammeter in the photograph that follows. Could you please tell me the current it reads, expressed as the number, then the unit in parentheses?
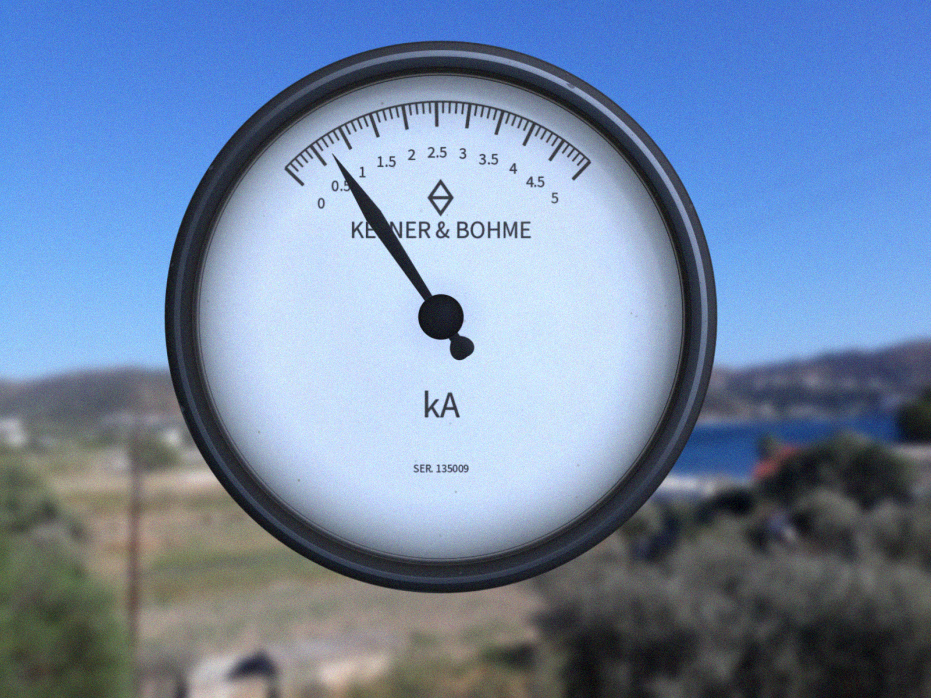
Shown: 0.7 (kA)
